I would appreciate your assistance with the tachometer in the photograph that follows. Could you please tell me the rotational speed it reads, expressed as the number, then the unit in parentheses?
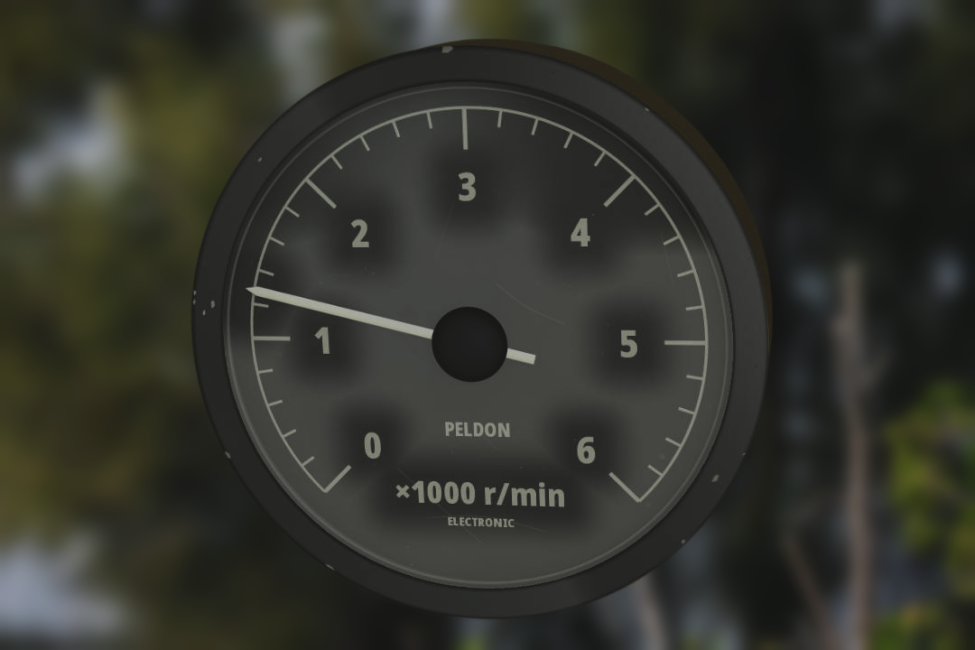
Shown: 1300 (rpm)
